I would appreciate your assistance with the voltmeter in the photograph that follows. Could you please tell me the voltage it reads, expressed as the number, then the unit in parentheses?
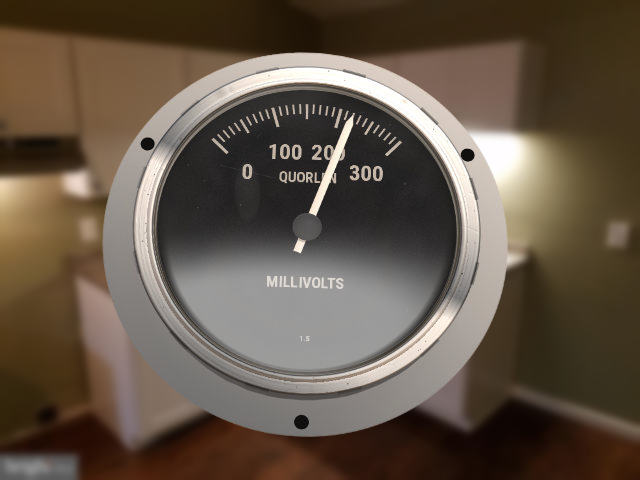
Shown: 220 (mV)
